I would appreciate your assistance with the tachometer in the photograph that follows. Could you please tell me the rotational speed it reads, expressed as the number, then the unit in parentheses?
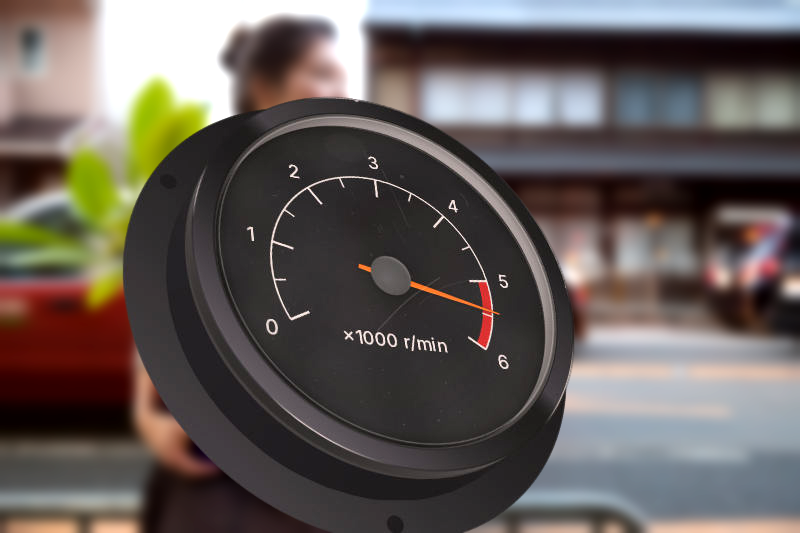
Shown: 5500 (rpm)
